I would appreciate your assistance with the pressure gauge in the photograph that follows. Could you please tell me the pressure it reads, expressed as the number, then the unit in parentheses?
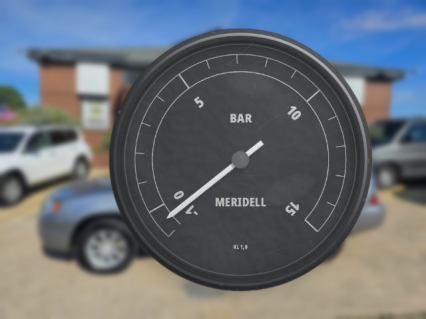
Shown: -0.5 (bar)
